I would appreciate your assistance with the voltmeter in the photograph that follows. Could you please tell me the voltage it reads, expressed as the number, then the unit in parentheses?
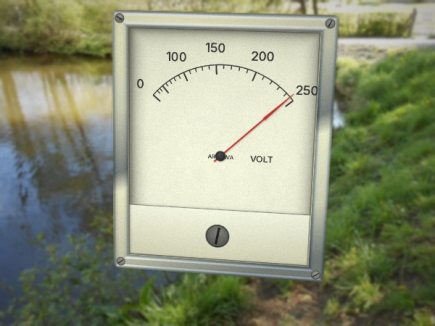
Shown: 245 (V)
